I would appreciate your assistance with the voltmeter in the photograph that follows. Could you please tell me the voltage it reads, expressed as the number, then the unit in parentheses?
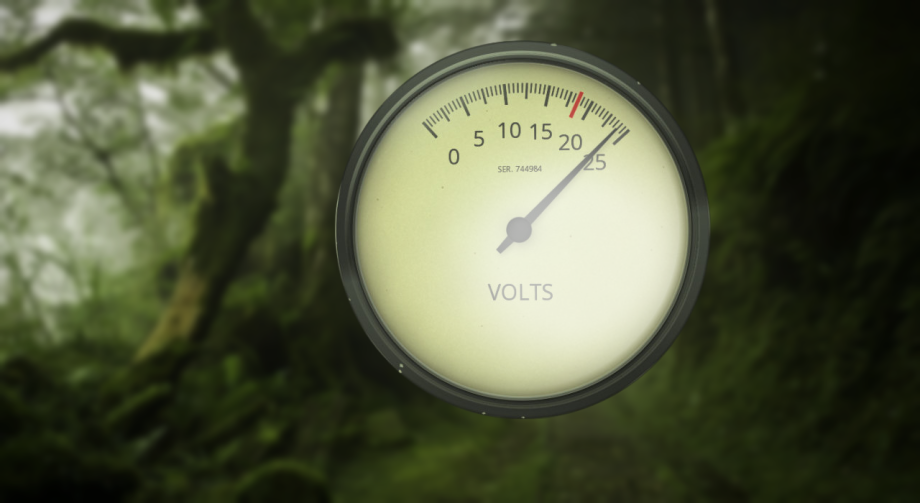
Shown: 24 (V)
